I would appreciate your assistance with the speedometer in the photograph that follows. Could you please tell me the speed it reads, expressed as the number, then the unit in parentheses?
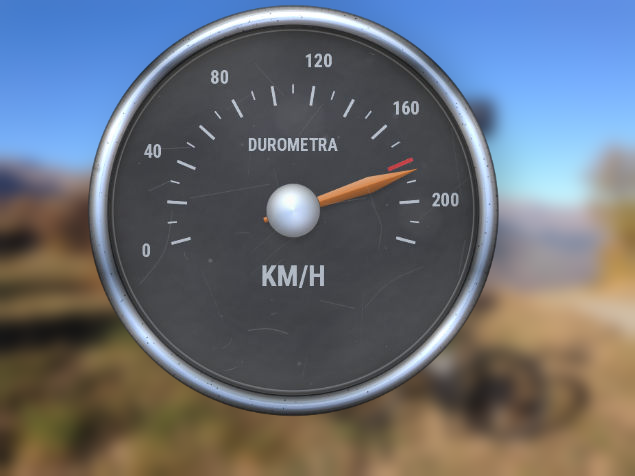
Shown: 185 (km/h)
